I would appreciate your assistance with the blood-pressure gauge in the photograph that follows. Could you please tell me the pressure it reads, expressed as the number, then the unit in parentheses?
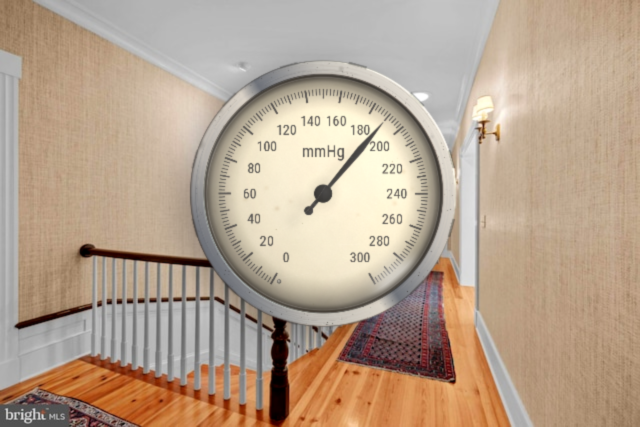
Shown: 190 (mmHg)
